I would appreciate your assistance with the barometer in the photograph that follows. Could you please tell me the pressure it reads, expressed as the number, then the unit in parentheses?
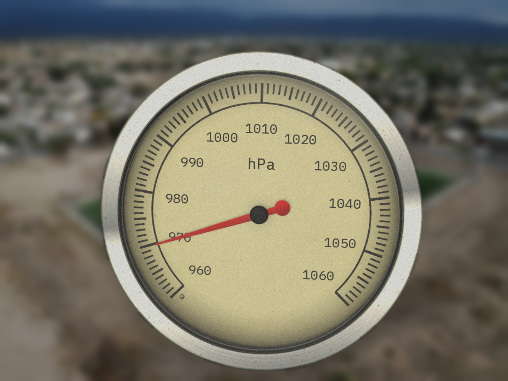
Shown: 970 (hPa)
